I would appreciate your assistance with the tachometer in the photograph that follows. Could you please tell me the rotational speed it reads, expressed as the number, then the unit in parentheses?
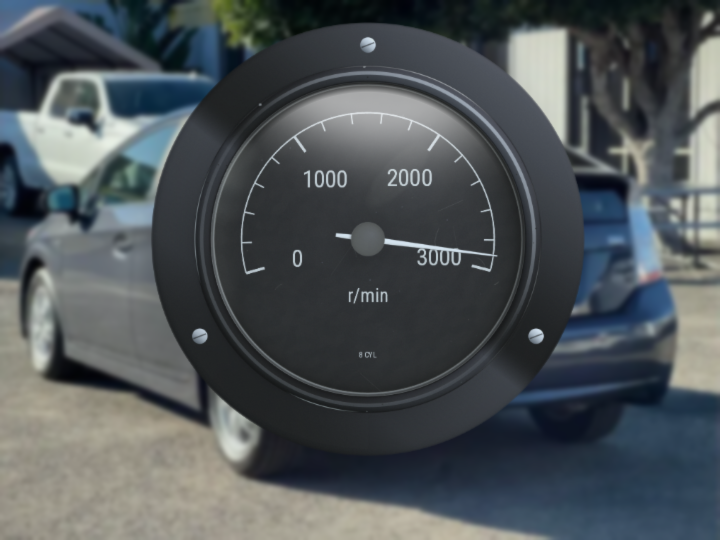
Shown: 2900 (rpm)
